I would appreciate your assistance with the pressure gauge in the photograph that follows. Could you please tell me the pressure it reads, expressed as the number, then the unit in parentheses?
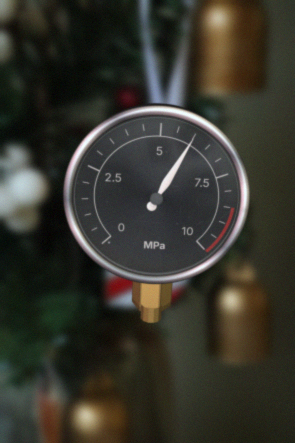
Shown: 6 (MPa)
